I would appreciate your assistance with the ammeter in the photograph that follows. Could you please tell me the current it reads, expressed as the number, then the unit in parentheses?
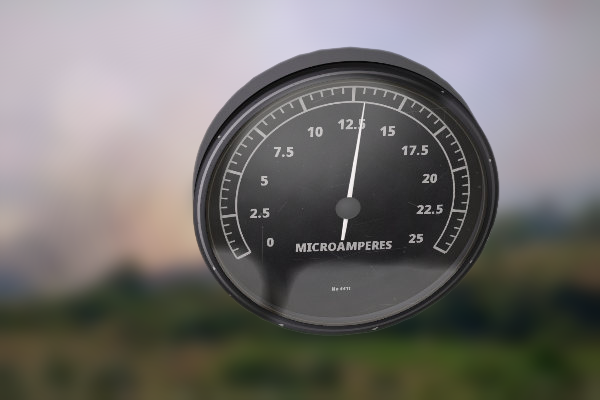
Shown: 13 (µA)
